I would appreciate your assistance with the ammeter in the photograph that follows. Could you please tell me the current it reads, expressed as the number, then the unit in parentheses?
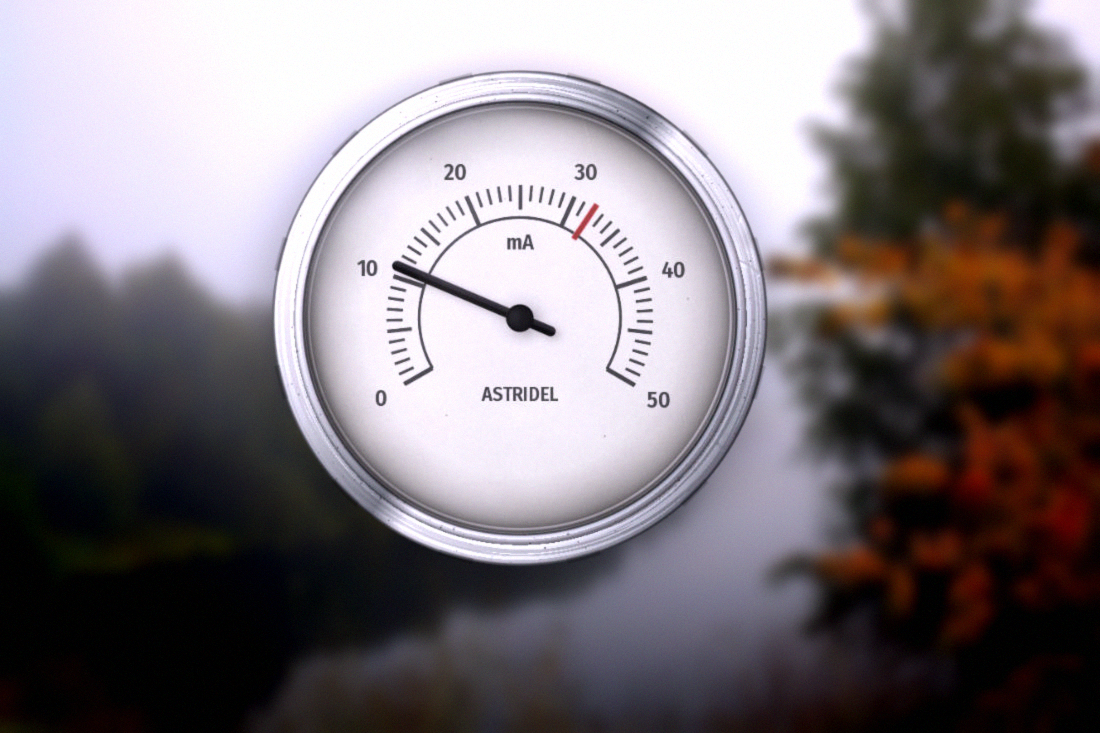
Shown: 11 (mA)
